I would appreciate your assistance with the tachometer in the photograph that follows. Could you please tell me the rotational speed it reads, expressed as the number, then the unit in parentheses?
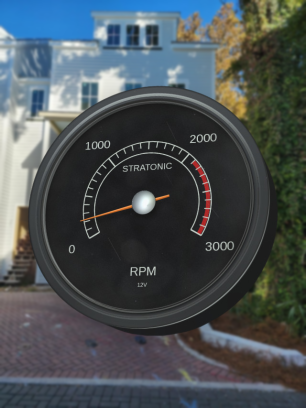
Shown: 200 (rpm)
